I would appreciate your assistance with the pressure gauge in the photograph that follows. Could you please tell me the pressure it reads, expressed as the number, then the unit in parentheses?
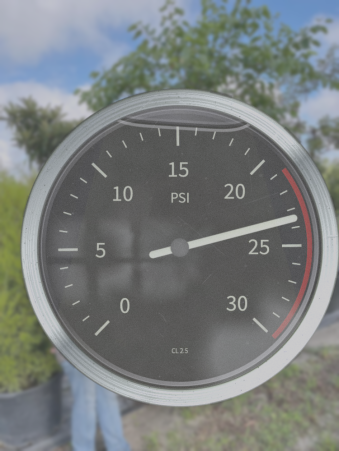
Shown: 23.5 (psi)
